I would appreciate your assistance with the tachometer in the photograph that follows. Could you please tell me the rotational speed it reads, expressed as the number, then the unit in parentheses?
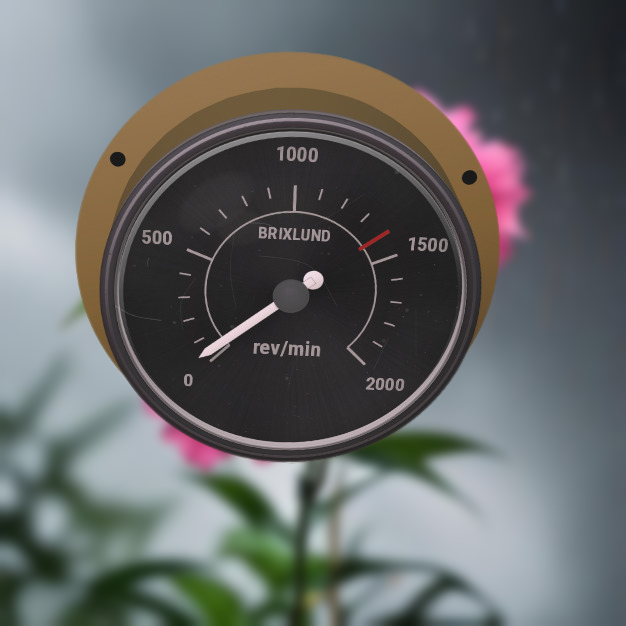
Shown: 50 (rpm)
